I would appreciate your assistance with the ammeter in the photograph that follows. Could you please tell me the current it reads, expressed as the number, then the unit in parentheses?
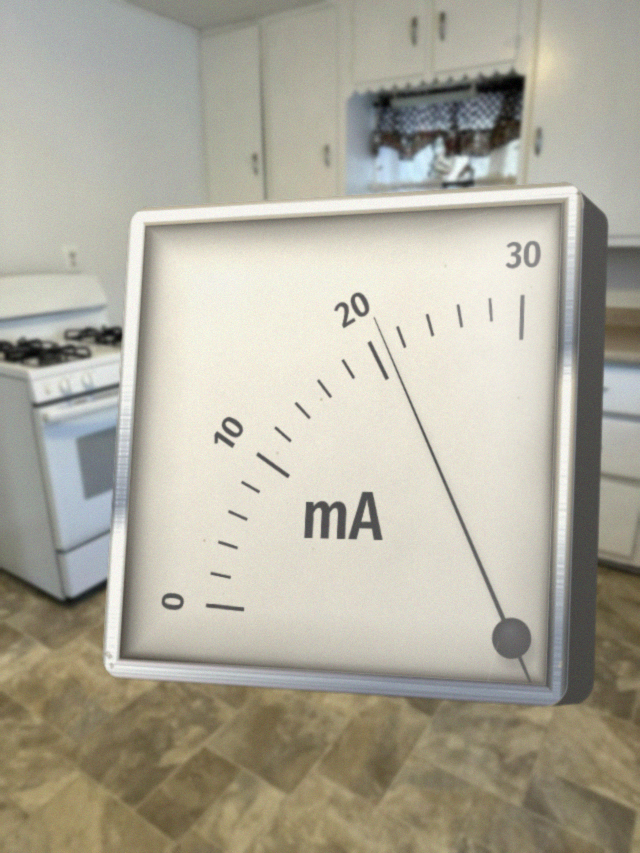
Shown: 21 (mA)
